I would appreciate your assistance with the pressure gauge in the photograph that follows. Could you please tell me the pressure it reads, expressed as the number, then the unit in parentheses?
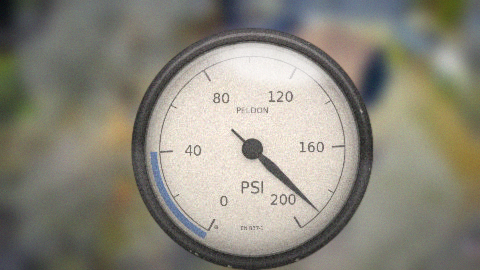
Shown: 190 (psi)
